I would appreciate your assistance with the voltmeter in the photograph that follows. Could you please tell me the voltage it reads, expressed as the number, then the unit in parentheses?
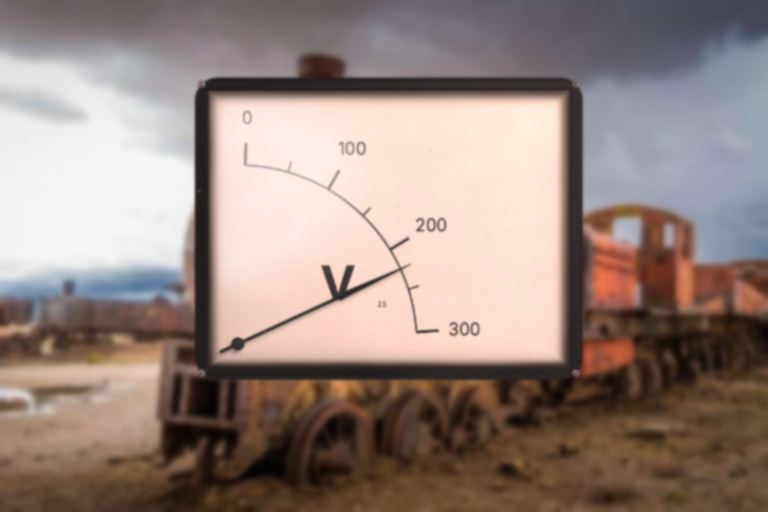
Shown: 225 (V)
